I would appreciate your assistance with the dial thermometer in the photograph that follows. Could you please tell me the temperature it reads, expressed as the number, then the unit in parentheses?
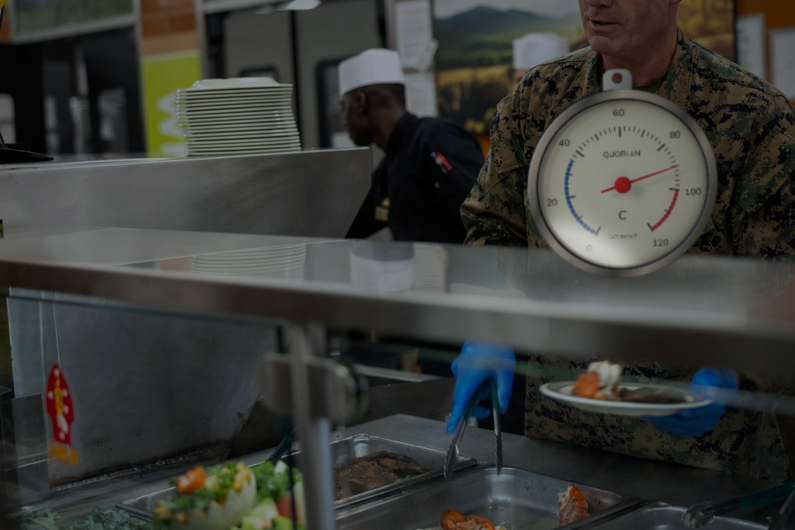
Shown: 90 (°C)
